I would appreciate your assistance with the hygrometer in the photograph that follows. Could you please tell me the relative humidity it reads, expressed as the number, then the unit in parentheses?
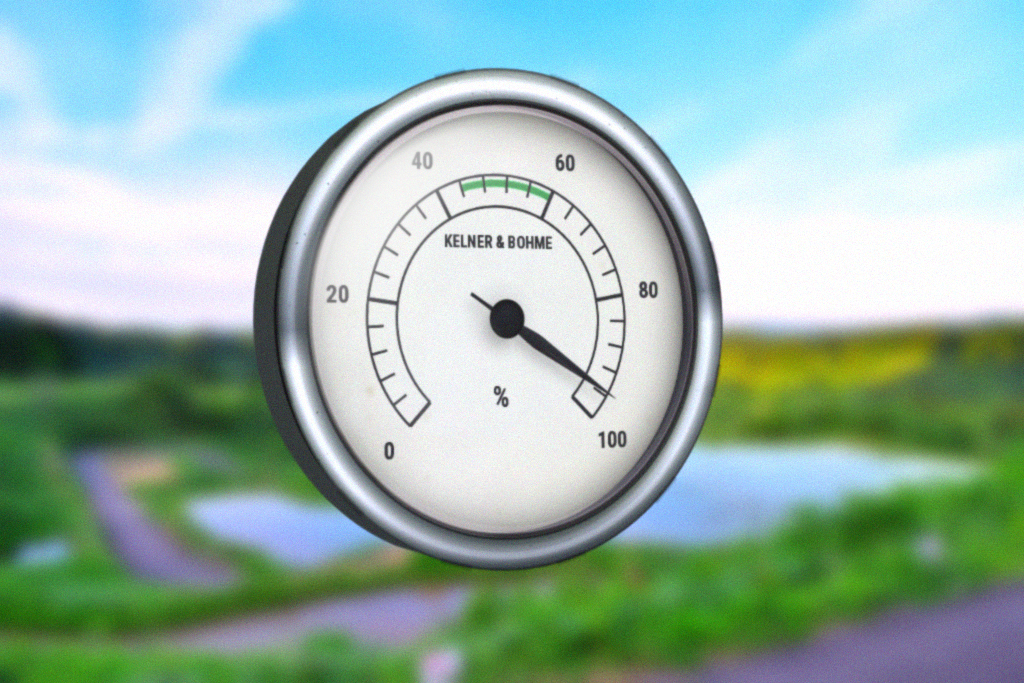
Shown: 96 (%)
